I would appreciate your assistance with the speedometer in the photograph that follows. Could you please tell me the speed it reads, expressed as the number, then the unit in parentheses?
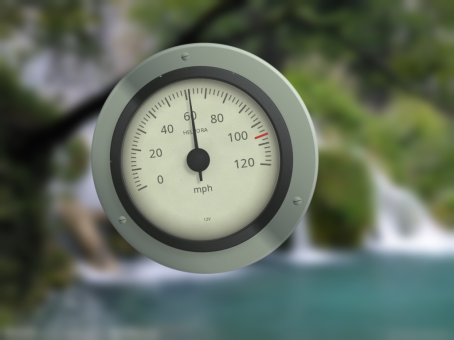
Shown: 62 (mph)
